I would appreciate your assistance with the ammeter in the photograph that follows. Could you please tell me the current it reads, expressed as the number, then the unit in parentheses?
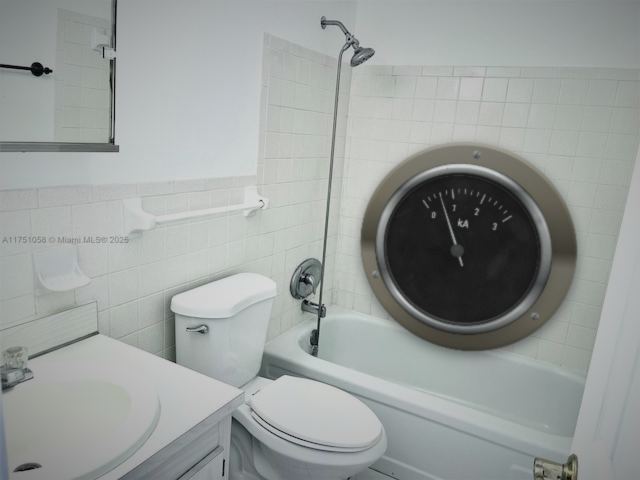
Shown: 0.6 (kA)
